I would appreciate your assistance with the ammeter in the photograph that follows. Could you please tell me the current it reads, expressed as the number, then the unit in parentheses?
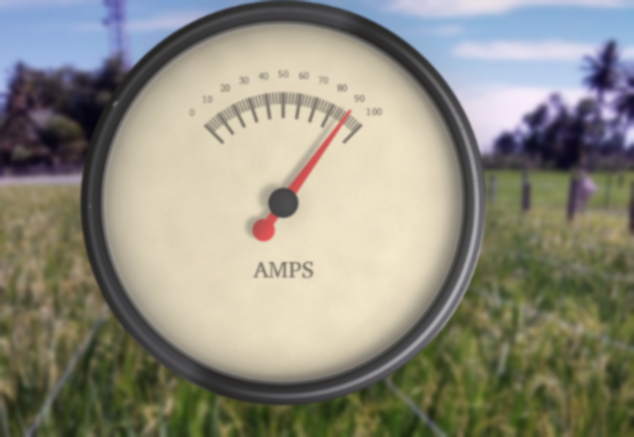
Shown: 90 (A)
